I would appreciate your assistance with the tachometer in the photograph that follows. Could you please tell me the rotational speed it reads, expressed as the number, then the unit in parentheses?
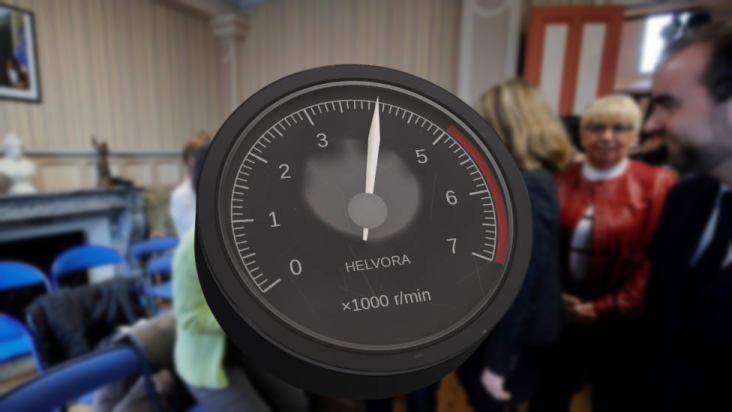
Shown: 4000 (rpm)
